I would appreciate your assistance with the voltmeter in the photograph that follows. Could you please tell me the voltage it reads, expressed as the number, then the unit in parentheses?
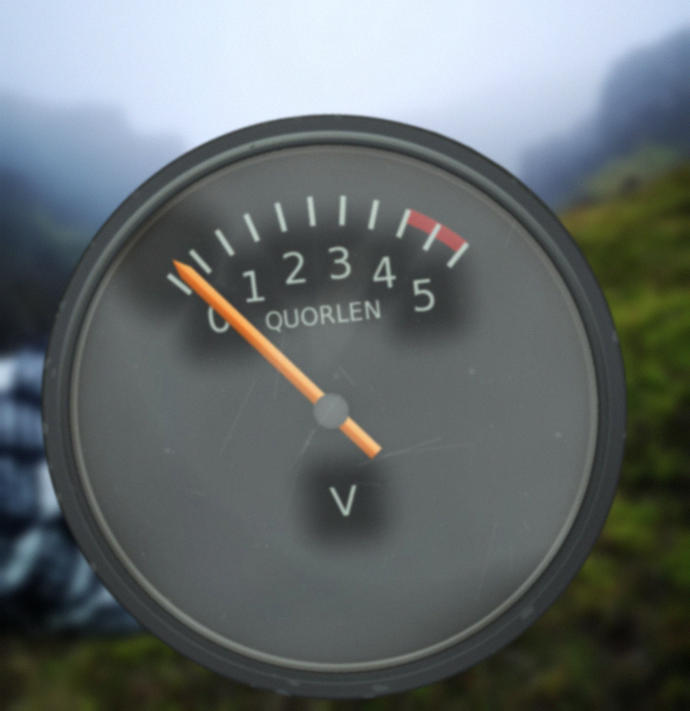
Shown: 0.25 (V)
